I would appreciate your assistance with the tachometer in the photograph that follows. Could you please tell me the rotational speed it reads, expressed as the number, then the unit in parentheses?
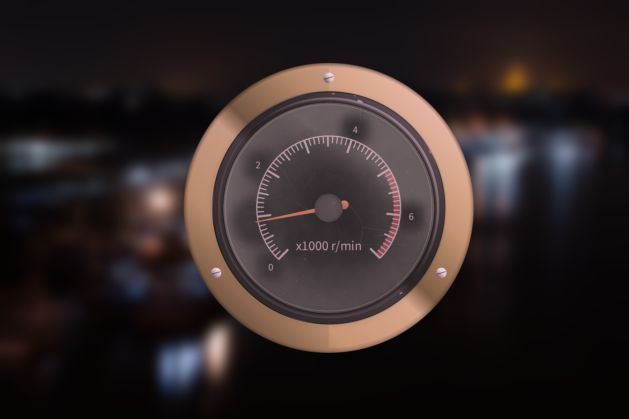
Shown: 900 (rpm)
